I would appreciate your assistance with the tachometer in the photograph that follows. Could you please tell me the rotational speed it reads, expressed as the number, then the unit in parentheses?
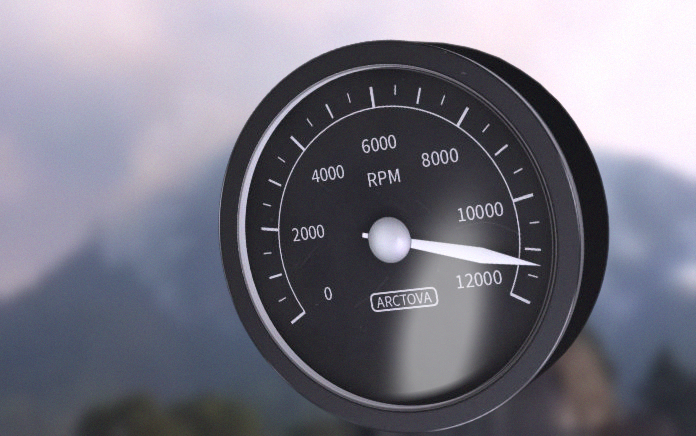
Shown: 11250 (rpm)
